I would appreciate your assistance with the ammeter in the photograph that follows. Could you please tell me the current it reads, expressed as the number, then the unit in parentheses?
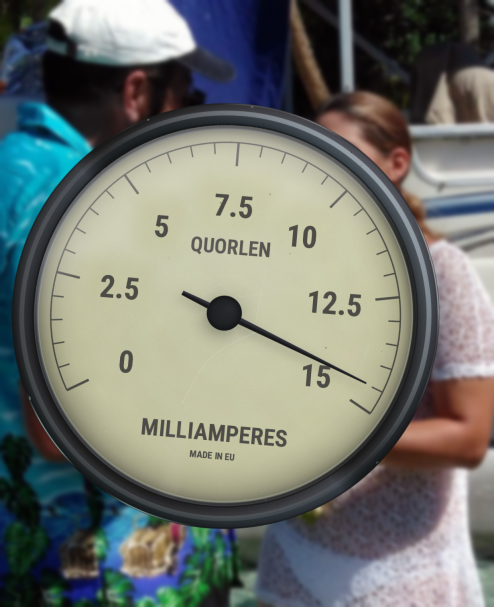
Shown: 14.5 (mA)
